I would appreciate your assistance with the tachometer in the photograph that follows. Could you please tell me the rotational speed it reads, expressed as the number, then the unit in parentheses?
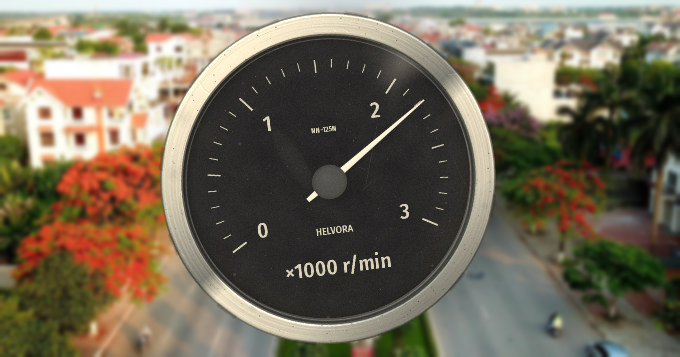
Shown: 2200 (rpm)
